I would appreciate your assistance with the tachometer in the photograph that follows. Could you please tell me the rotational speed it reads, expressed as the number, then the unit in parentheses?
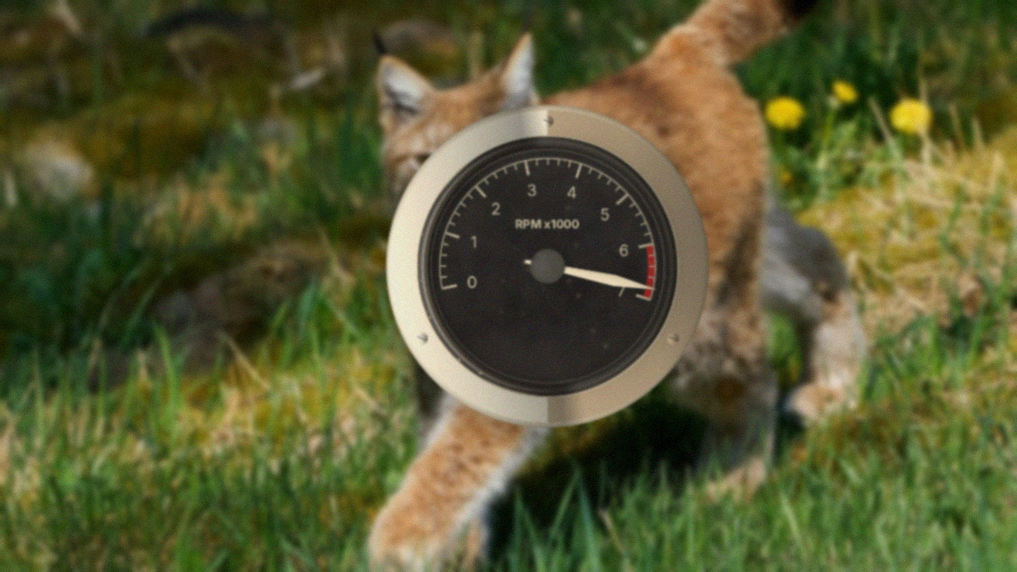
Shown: 6800 (rpm)
